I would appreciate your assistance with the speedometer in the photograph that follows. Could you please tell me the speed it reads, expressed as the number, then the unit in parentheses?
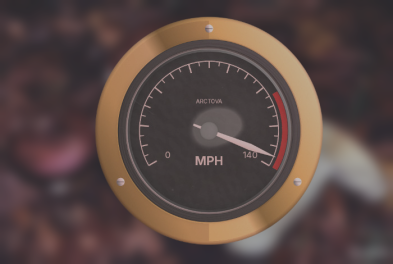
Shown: 135 (mph)
